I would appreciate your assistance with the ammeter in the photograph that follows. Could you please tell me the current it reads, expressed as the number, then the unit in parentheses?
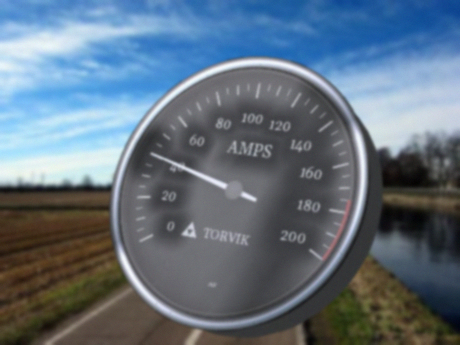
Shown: 40 (A)
